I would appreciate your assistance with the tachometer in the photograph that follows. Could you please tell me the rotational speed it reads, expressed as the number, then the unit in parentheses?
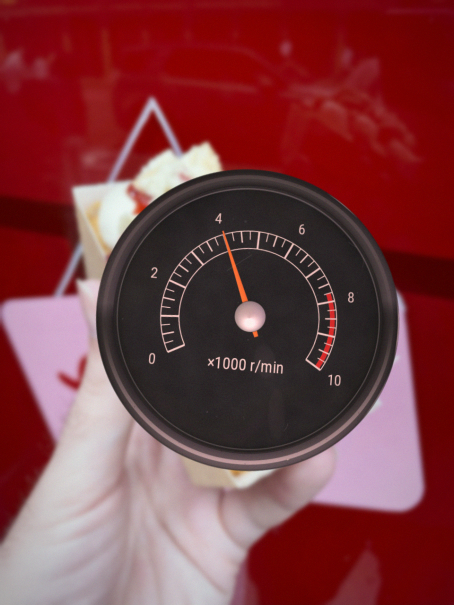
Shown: 4000 (rpm)
